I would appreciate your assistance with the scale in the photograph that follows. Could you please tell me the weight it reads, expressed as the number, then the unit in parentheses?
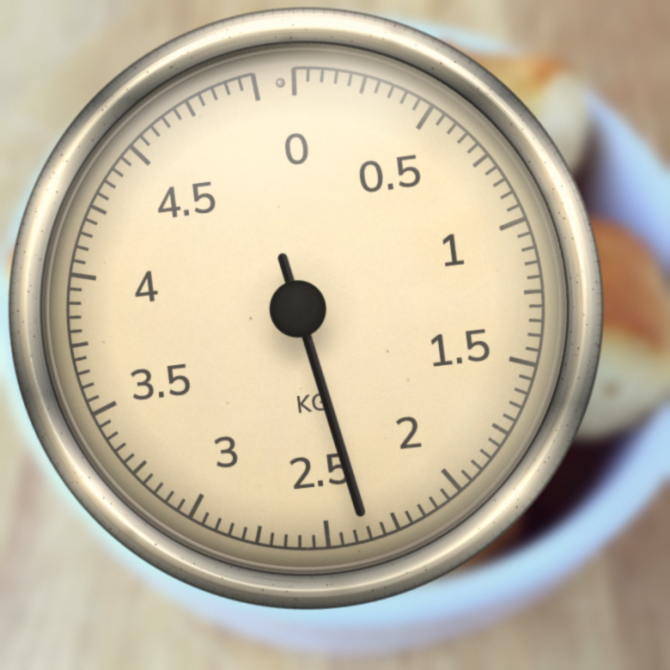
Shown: 2.35 (kg)
